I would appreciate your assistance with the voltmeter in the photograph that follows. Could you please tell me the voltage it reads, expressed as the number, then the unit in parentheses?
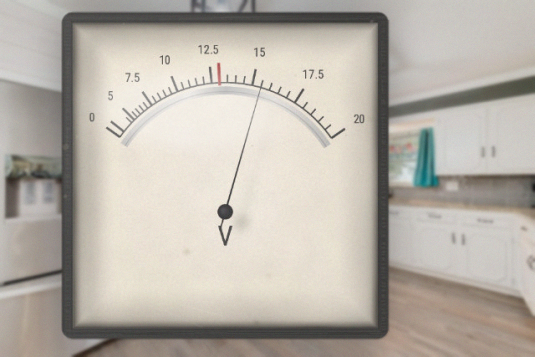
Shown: 15.5 (V)
